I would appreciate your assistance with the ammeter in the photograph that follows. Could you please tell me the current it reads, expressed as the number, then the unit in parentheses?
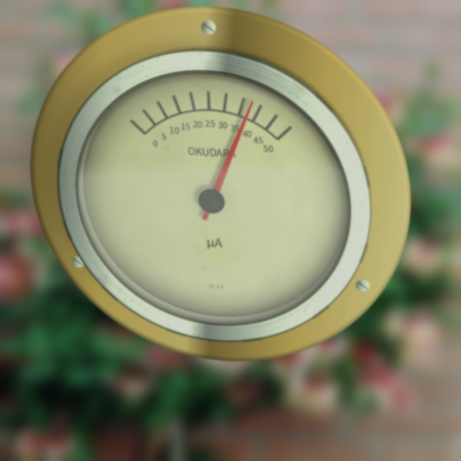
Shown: 37.5 (µA)
